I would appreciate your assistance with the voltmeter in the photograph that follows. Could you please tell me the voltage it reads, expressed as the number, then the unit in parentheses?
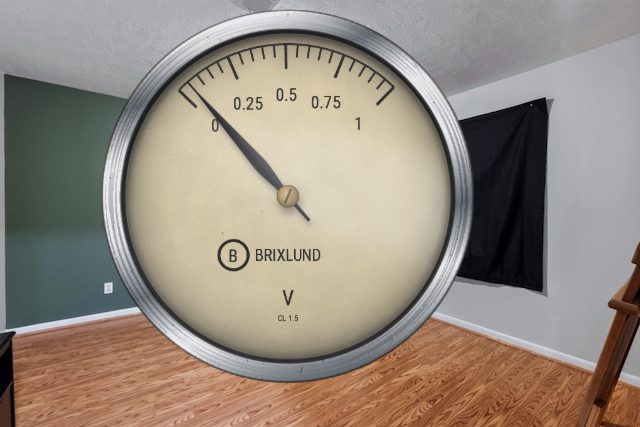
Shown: 0.05 (V)
